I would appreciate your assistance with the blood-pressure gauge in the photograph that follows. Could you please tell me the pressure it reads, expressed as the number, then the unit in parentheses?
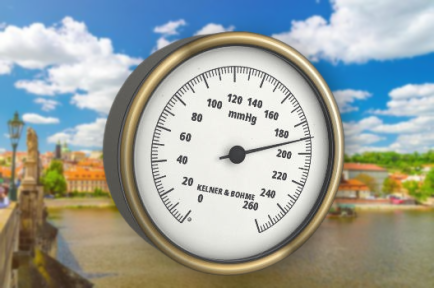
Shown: 190 (mmHg)
